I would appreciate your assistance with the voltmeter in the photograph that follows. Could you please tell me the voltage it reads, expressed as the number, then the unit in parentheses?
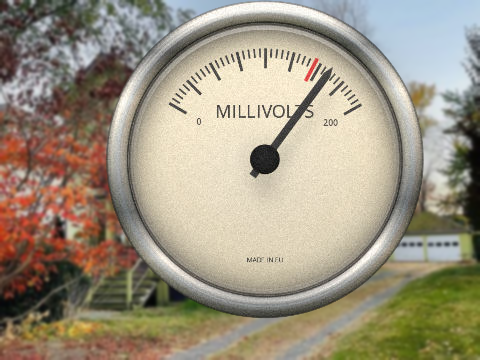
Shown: 160 (mV)
